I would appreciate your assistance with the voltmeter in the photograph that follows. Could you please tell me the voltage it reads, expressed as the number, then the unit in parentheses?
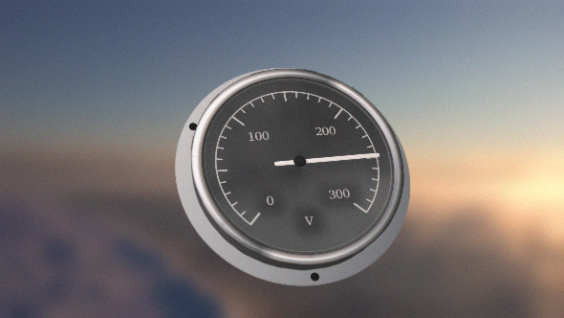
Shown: 250 (V)
